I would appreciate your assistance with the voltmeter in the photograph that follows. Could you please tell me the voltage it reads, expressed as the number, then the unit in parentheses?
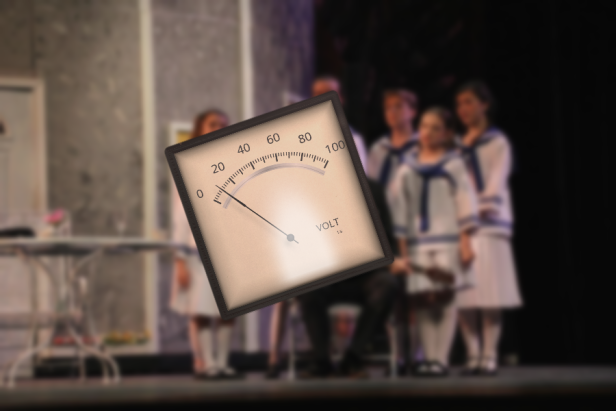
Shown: 10 (V)
